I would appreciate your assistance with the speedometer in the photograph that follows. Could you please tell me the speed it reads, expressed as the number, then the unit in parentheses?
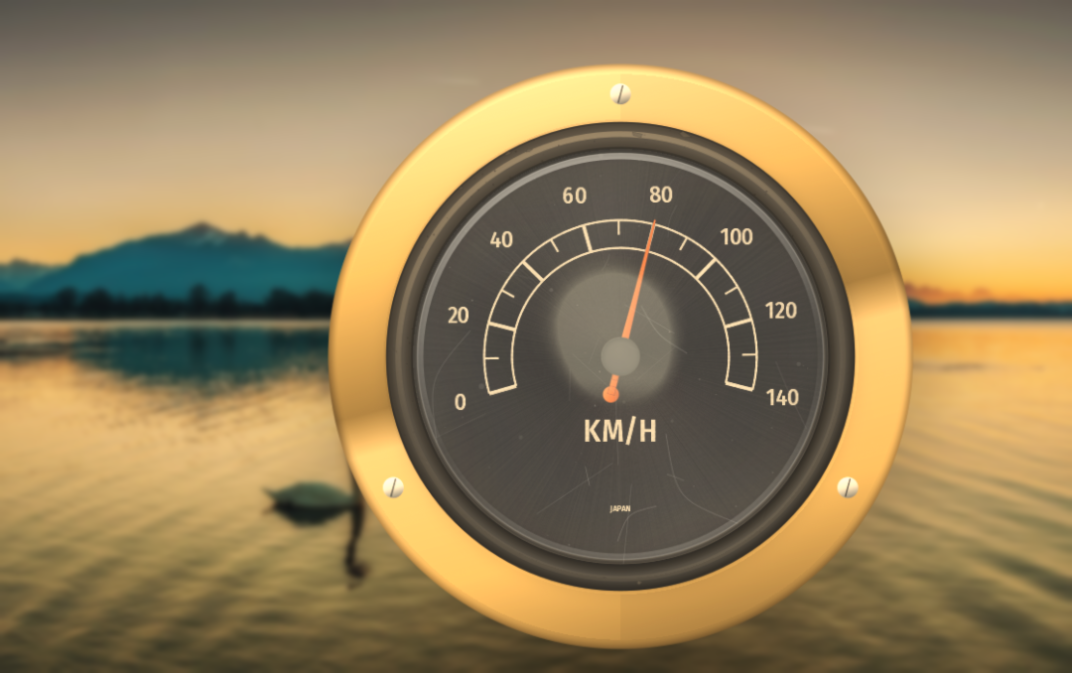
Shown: 80 (km/h)
